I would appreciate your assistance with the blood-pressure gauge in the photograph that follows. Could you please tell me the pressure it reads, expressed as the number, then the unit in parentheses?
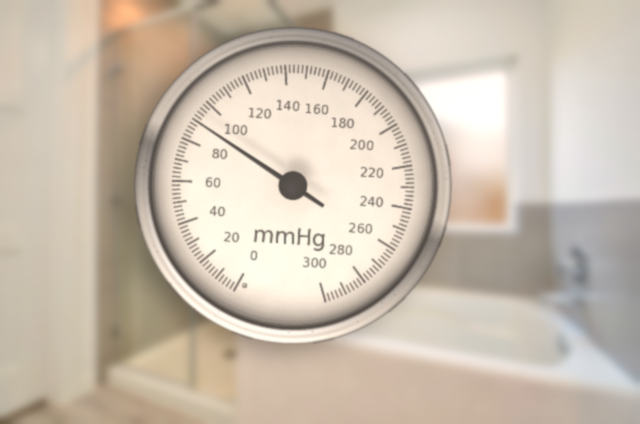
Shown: 90 (mmHg)
